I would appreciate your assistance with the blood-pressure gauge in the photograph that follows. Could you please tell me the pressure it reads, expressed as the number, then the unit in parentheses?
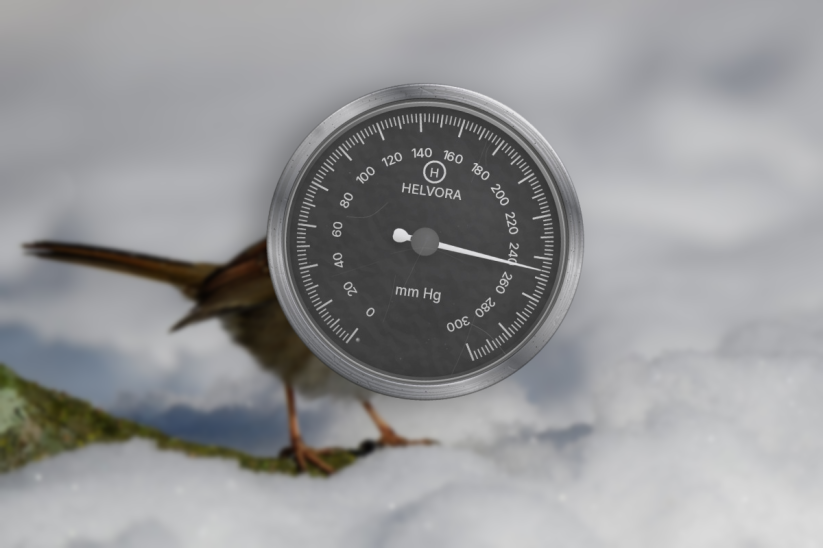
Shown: 246 (mmHg)
